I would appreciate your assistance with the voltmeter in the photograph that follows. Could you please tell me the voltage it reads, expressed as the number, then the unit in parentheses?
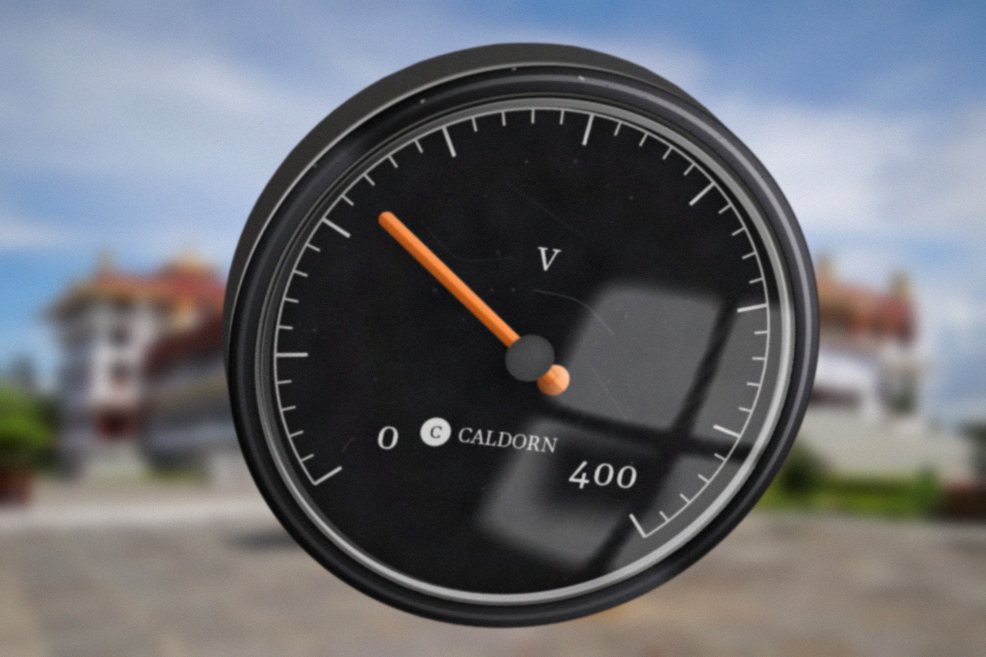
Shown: 115 (V)
